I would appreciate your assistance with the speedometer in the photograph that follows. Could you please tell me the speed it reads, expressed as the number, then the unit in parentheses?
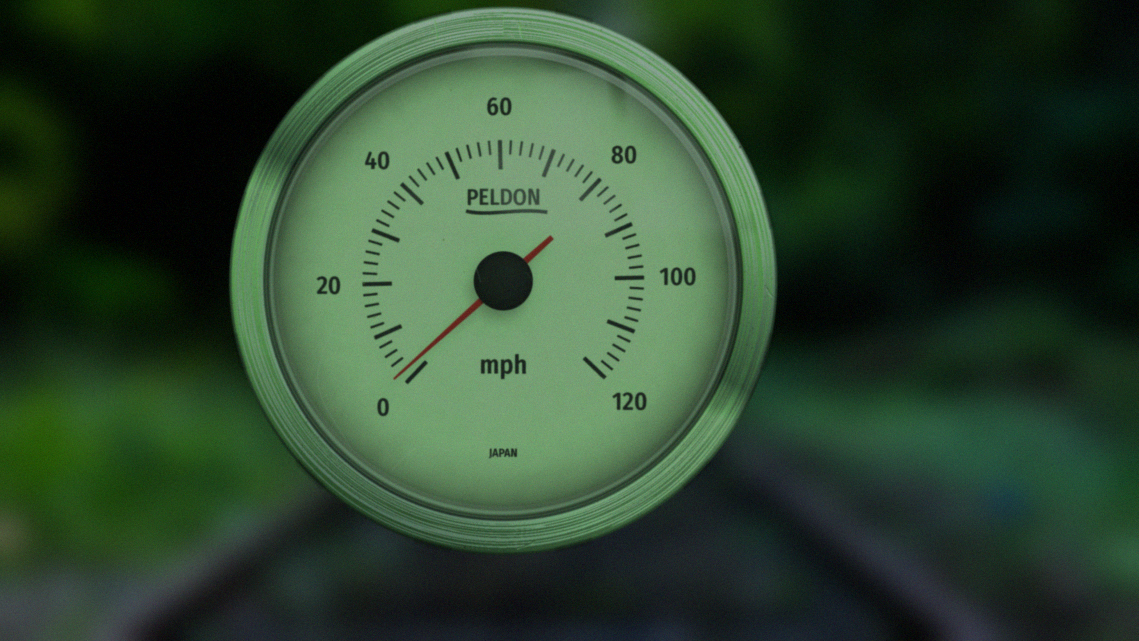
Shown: 2 (mph)
